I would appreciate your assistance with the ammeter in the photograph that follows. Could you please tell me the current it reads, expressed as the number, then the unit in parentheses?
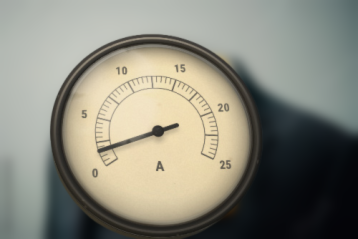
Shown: 1.5 (A)
